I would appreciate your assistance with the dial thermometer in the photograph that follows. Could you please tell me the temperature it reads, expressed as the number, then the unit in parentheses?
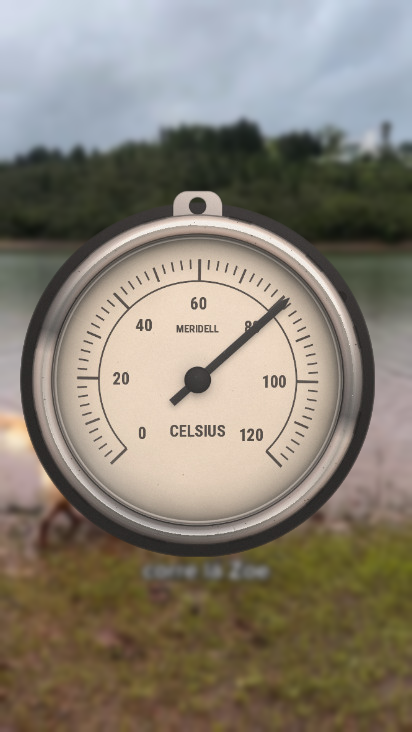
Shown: 81 (°C)
